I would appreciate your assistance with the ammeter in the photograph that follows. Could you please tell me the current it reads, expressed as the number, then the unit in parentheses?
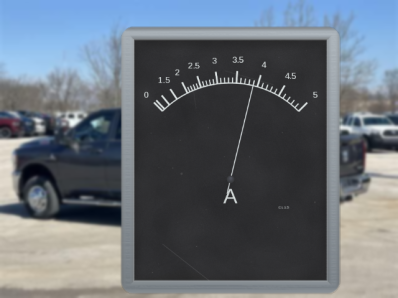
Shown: 3.9 (A)
